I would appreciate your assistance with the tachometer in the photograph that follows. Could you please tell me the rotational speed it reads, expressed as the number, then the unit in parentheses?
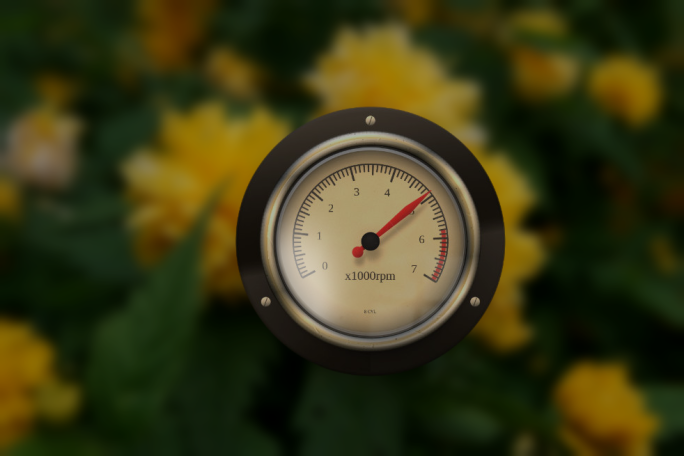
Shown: 4900 (rpm)
